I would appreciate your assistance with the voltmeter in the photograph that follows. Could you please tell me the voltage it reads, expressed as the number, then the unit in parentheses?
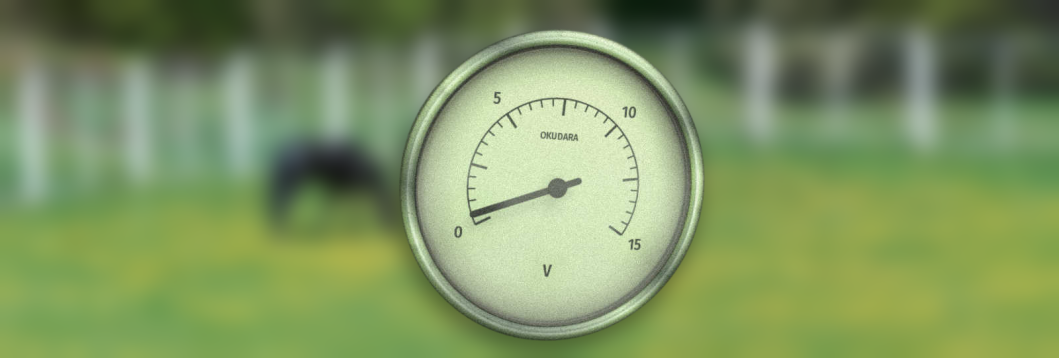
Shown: 0.5 (V)
